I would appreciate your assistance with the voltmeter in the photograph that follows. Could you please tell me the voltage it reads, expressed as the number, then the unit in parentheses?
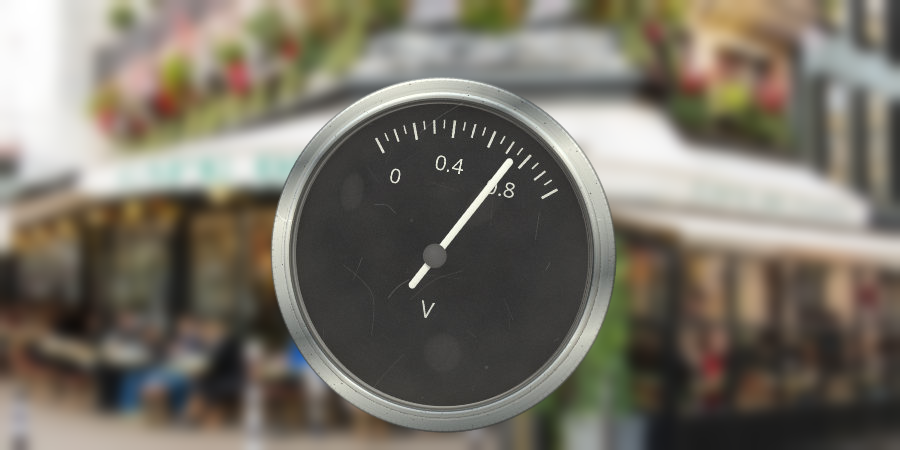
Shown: 0.75 (V)
